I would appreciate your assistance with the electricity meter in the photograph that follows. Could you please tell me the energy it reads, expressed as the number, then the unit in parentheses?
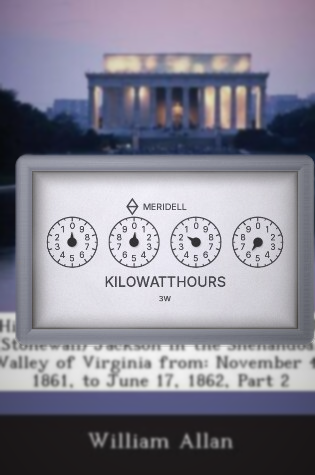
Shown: 16 (kWh)
